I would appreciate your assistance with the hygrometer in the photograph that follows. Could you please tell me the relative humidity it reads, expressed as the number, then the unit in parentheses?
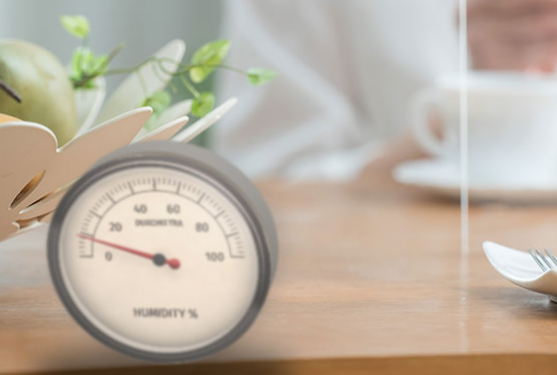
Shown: 10 (%)
